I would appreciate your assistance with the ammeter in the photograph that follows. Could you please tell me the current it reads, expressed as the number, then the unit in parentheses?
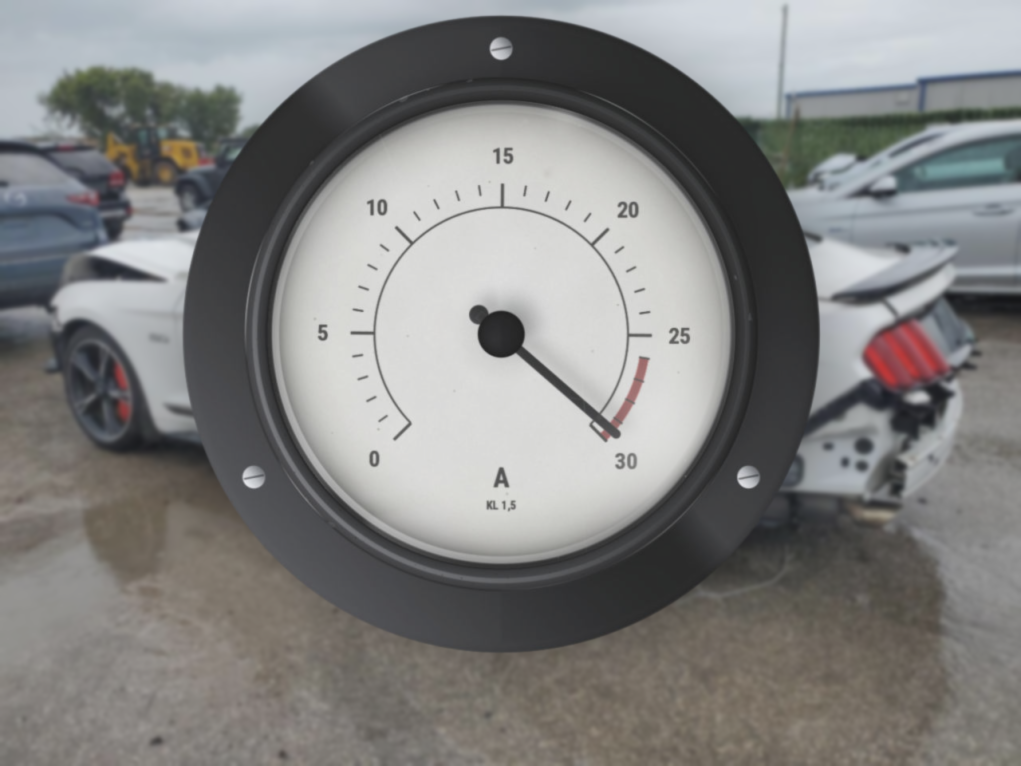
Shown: 29.5 (A)
